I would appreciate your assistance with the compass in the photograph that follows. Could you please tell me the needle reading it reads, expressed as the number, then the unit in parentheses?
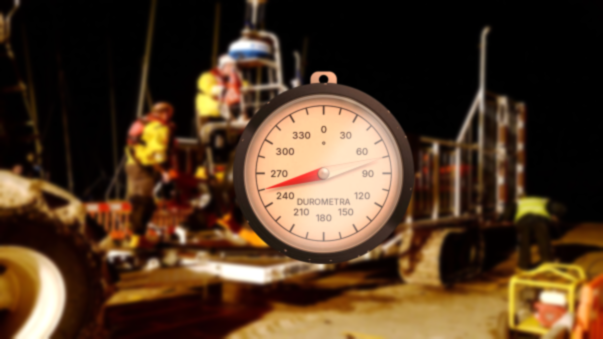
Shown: 255 (°)
